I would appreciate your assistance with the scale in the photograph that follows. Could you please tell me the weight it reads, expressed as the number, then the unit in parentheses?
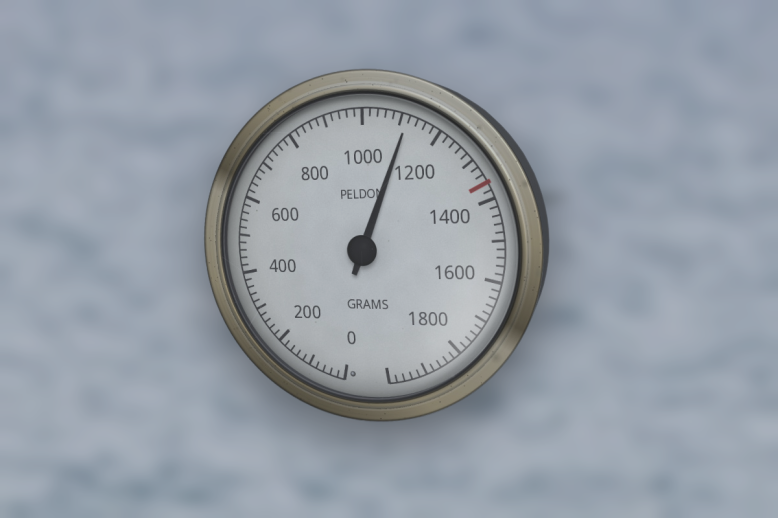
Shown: 1120 (g)
